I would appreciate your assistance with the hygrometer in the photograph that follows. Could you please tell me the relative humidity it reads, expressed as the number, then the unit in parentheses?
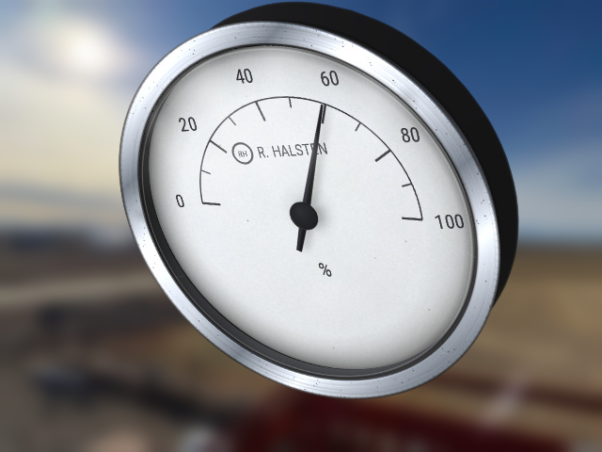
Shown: 60 (%)
